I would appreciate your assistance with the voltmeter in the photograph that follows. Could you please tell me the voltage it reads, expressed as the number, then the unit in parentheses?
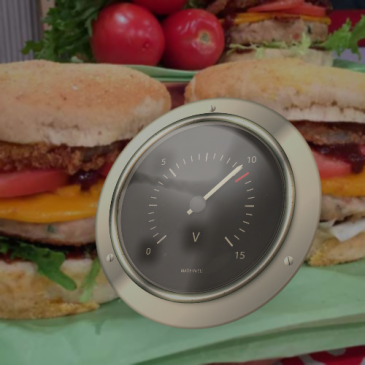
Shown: 10 (V)
